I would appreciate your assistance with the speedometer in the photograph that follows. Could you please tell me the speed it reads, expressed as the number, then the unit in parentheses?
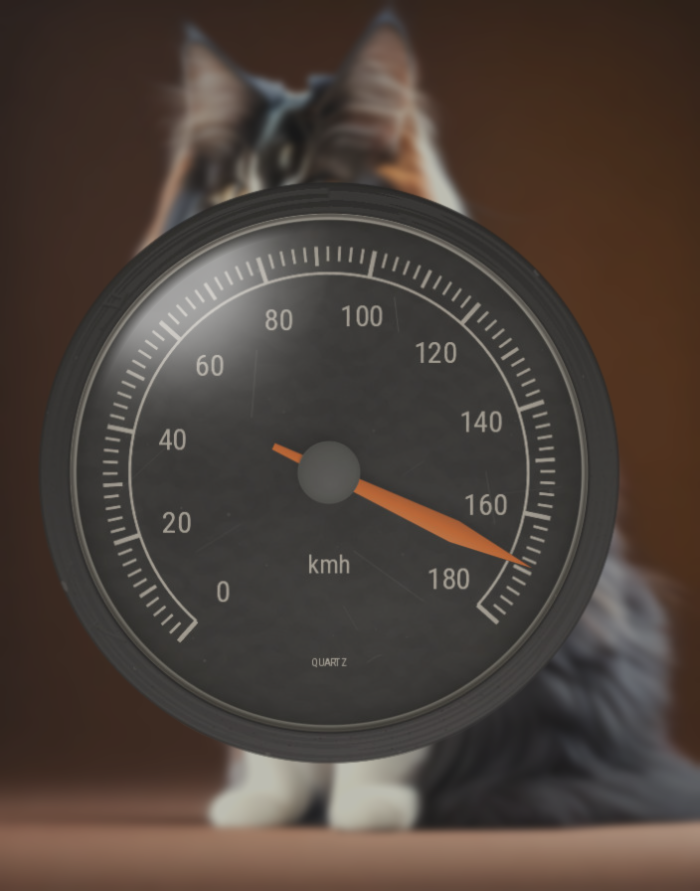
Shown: 169 (km/h)
